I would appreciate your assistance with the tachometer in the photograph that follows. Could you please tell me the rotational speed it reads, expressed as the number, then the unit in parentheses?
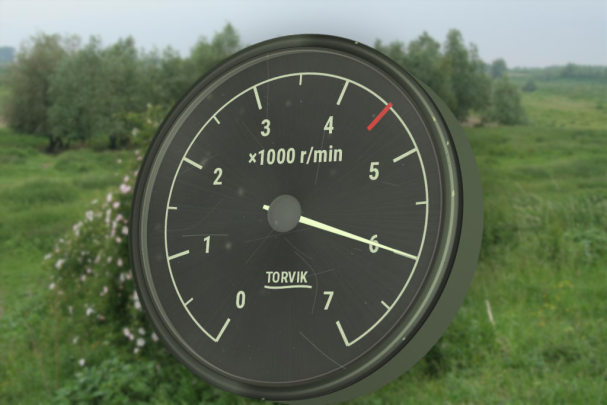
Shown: 6000 (rpm)
